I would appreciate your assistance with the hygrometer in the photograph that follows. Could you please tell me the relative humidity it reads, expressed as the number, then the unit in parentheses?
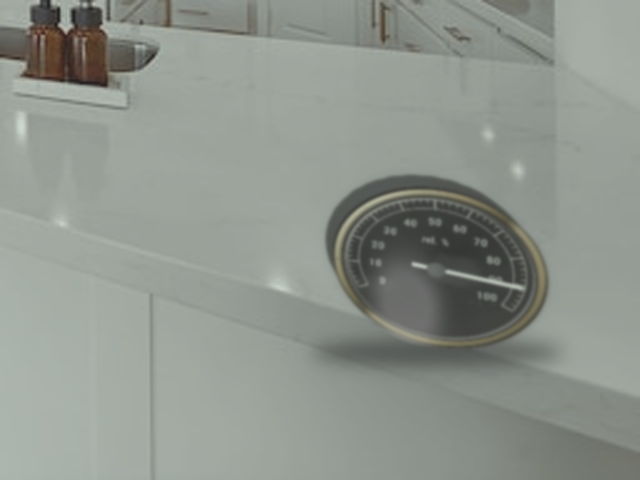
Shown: 90 (%)
